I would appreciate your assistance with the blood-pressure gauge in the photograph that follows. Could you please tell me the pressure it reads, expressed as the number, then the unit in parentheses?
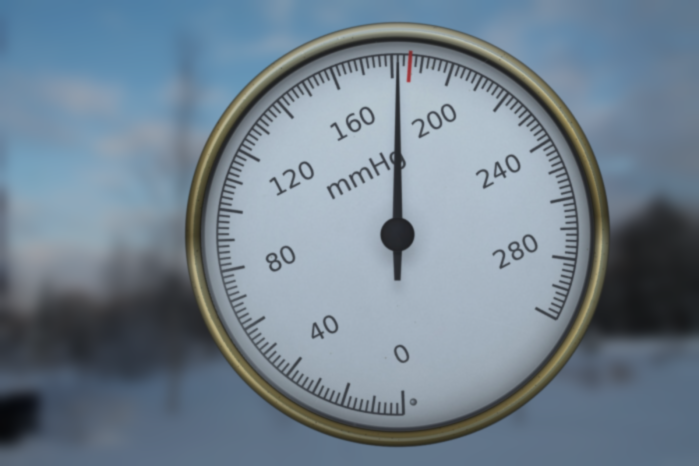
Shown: 182 (mmHg)
